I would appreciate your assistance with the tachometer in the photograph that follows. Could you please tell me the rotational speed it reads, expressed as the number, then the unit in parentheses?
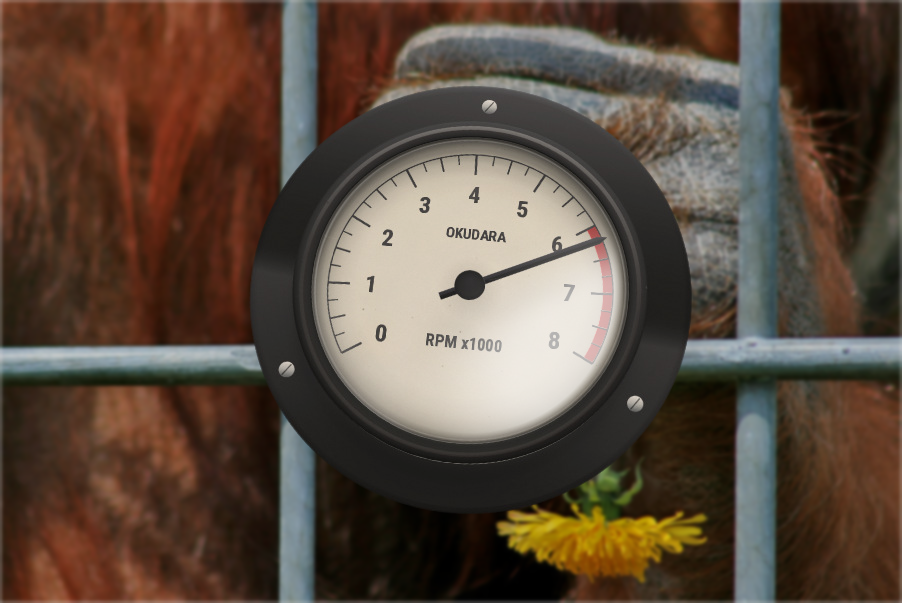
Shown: 6250 (rpm)
